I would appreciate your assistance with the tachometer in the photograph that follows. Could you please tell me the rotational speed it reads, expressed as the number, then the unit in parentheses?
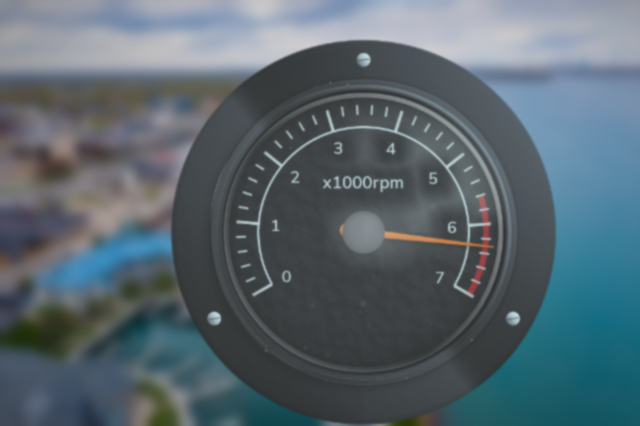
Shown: 6300 (rpm)
